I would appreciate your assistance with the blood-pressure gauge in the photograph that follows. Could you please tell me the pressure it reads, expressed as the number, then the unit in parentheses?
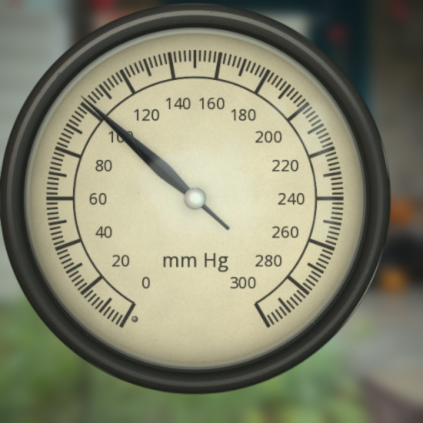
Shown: 102 (mmHg)
